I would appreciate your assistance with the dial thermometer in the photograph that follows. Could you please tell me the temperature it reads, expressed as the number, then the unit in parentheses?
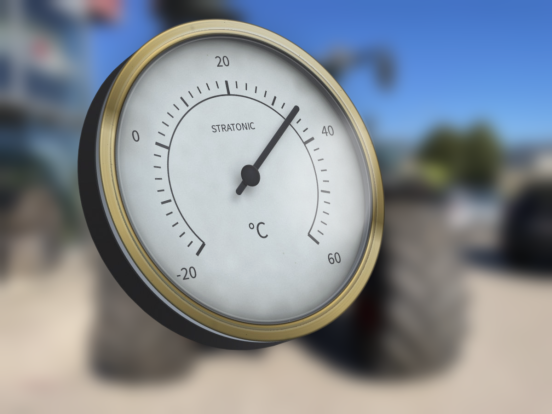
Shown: 34 (°C)
